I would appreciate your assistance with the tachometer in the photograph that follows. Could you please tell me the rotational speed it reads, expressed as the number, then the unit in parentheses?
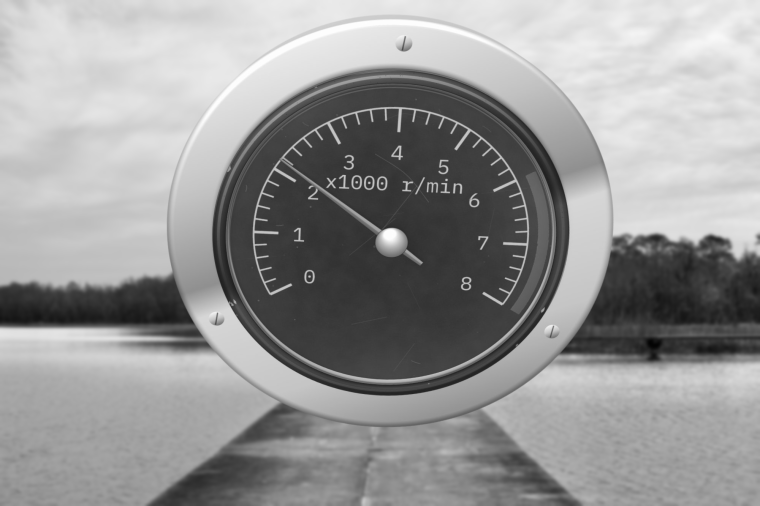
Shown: 2200 (rpm)
